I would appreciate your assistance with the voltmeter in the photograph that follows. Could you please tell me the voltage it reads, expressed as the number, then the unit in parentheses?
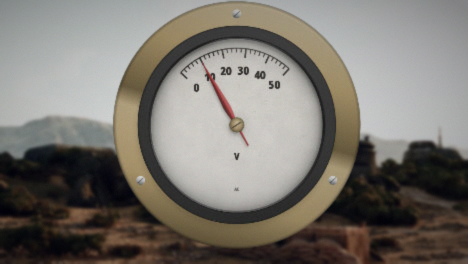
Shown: 10 (V)
